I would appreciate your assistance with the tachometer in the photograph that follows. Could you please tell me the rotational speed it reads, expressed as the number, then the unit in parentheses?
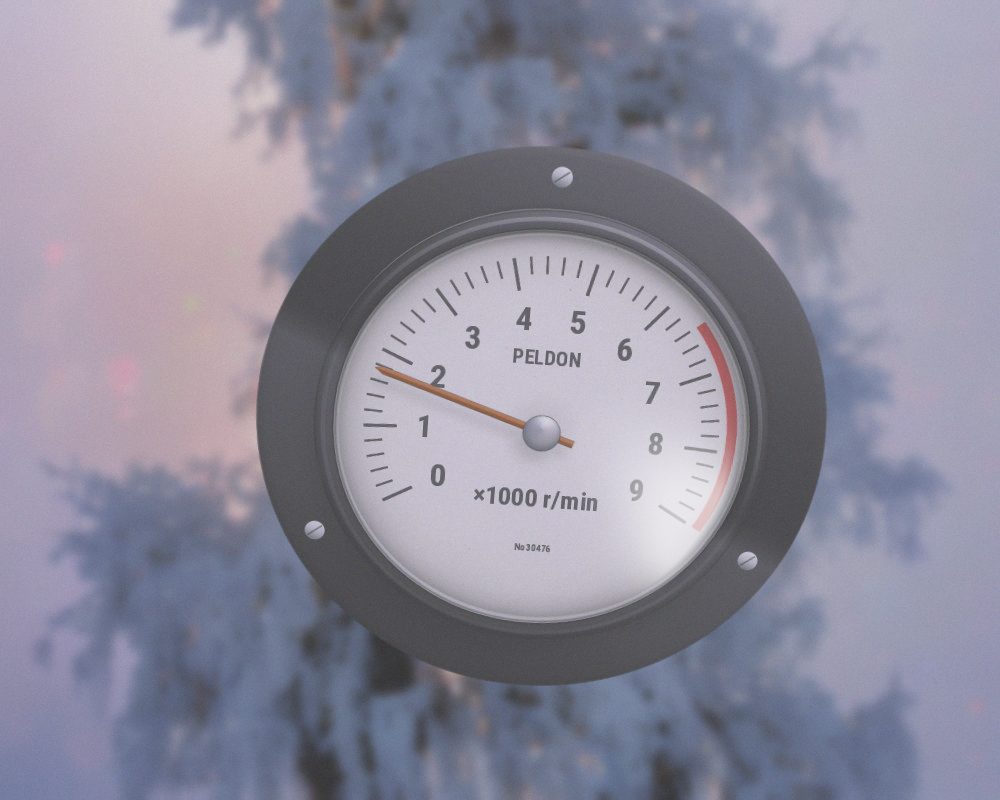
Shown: 1800 (rpm)
